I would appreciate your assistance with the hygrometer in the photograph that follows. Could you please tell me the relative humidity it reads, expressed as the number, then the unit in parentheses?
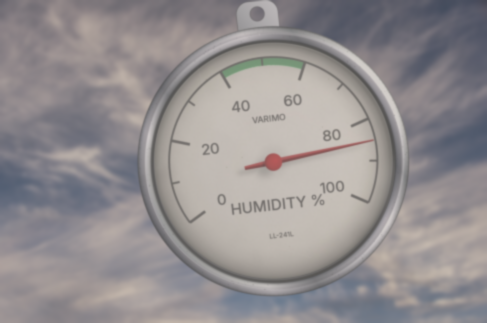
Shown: 85 (%)
